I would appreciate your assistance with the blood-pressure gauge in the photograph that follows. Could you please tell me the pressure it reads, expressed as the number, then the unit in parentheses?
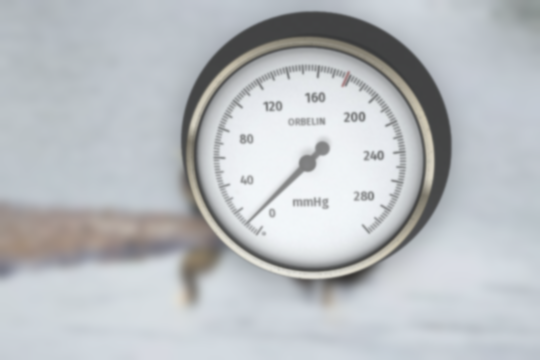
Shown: 10 (mmHg)
